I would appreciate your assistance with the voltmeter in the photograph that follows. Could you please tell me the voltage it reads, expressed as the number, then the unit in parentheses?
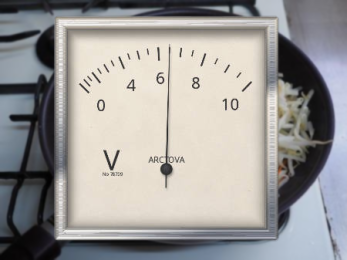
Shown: 6.5 (V)
